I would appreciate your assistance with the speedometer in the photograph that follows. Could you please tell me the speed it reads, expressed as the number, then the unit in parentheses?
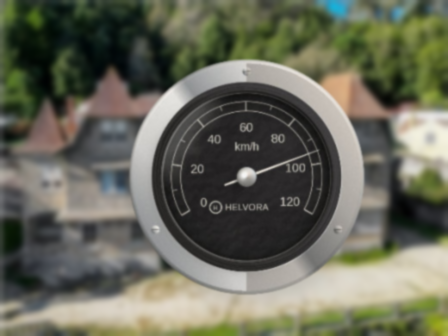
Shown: 95 (km/h)
